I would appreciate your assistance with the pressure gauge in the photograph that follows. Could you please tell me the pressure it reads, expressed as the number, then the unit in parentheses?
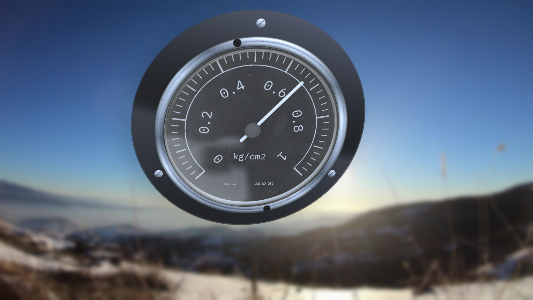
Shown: 0.66 (kg/cm²)
